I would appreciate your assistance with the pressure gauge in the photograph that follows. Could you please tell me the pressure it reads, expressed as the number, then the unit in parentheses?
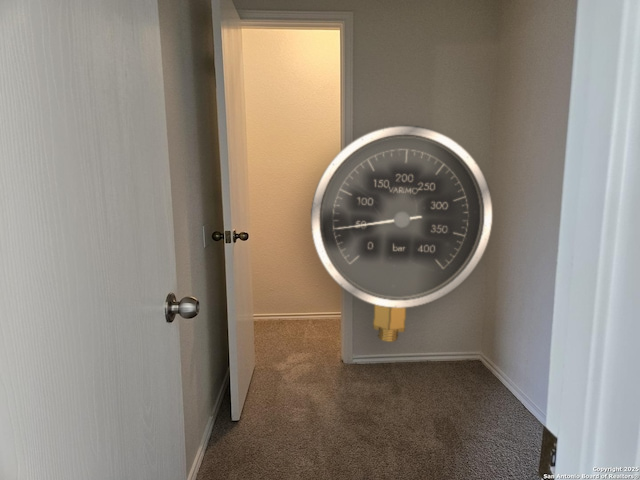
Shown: 50 (bar)
